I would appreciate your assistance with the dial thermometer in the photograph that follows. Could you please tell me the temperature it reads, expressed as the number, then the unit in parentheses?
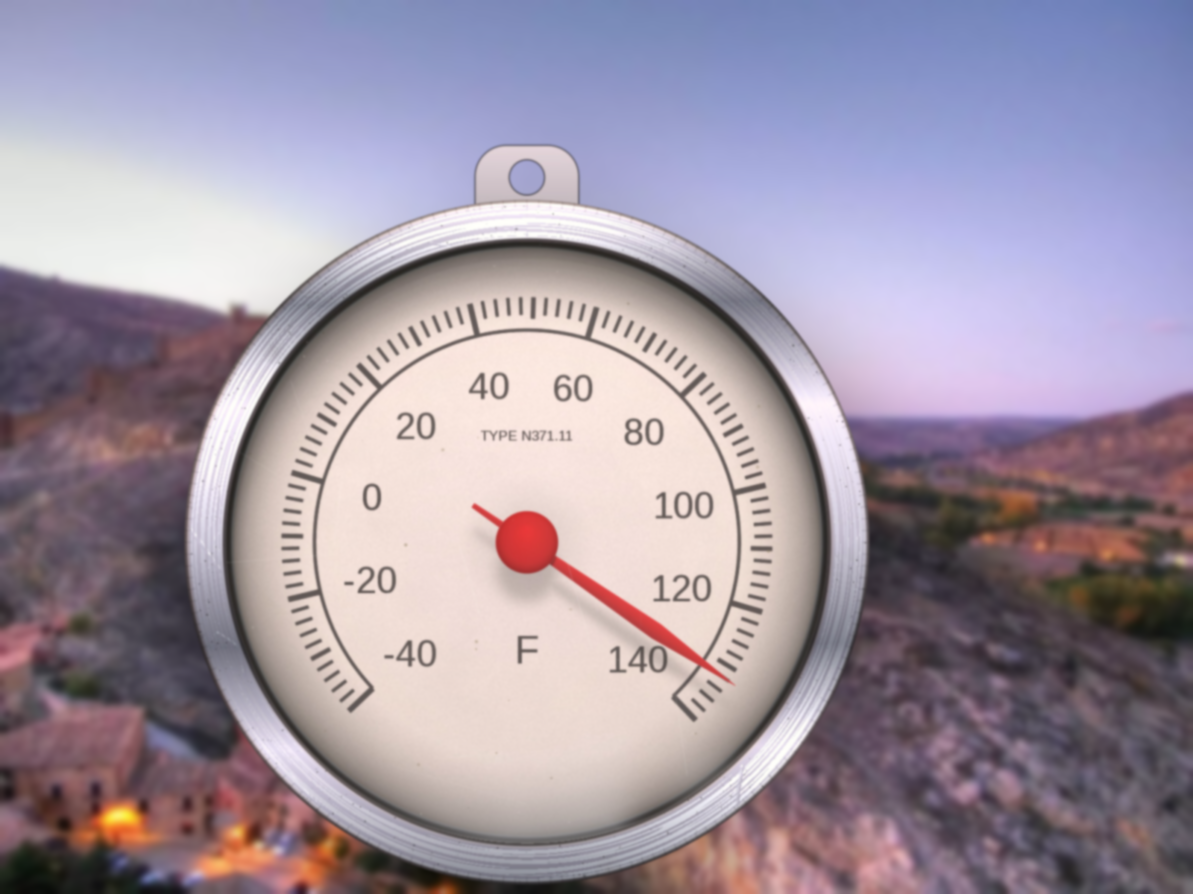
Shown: 132 (°F)
